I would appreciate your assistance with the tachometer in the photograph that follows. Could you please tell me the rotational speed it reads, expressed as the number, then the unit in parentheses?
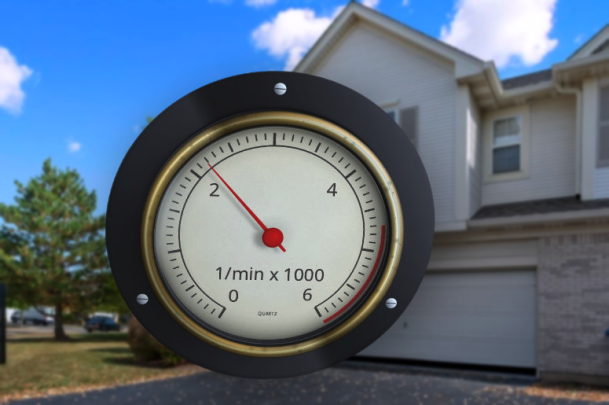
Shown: 2200 (rpm)
